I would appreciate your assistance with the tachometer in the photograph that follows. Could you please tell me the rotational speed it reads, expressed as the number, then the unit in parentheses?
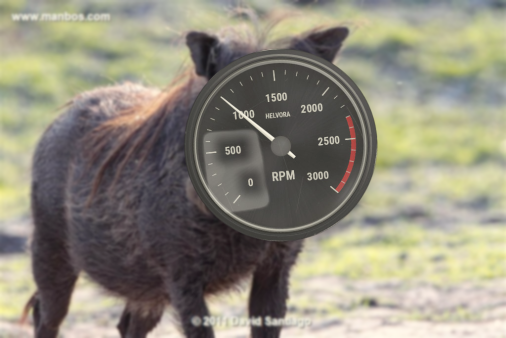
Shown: 1000 (rpm)
